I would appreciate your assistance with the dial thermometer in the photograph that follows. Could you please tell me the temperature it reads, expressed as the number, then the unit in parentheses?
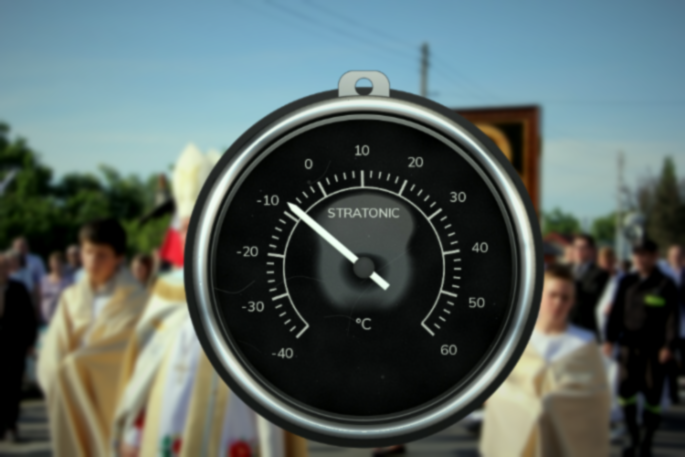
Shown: -8 (°C)
